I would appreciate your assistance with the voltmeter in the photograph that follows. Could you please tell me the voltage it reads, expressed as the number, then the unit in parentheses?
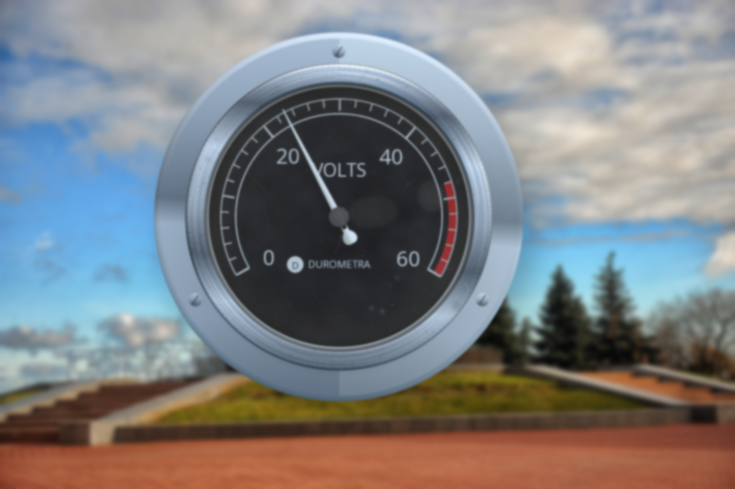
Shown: 23 (V)
